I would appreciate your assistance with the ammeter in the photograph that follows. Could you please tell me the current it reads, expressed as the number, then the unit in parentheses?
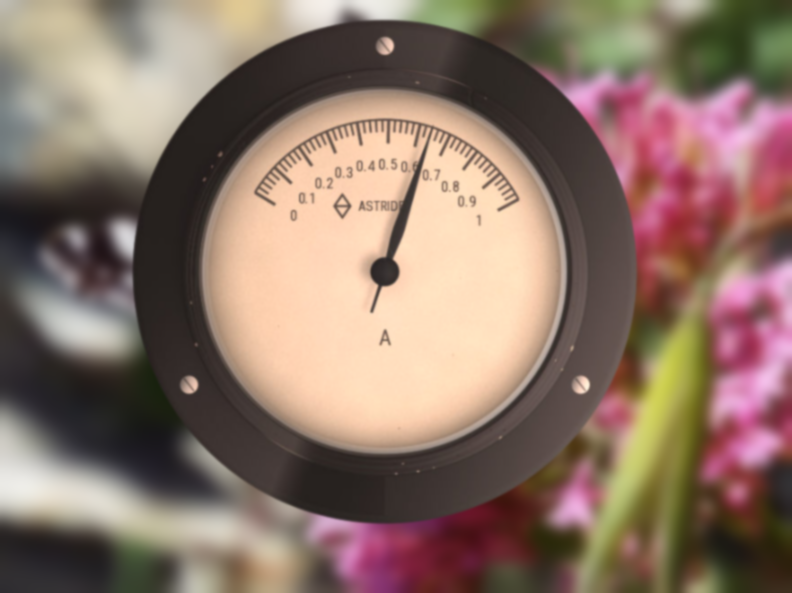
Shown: 0.64 (A)
